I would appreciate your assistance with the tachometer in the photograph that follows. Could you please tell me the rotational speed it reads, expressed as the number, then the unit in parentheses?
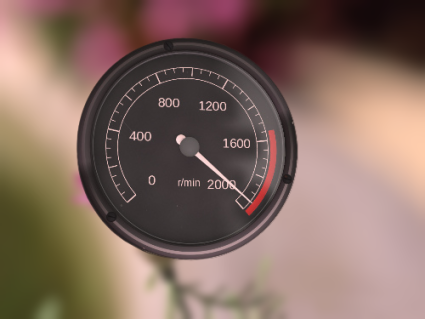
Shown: 1950 (rpm)
